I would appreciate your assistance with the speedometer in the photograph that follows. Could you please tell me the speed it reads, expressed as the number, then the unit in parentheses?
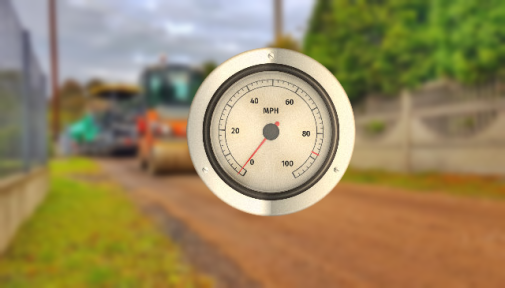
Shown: 2 (mph)
